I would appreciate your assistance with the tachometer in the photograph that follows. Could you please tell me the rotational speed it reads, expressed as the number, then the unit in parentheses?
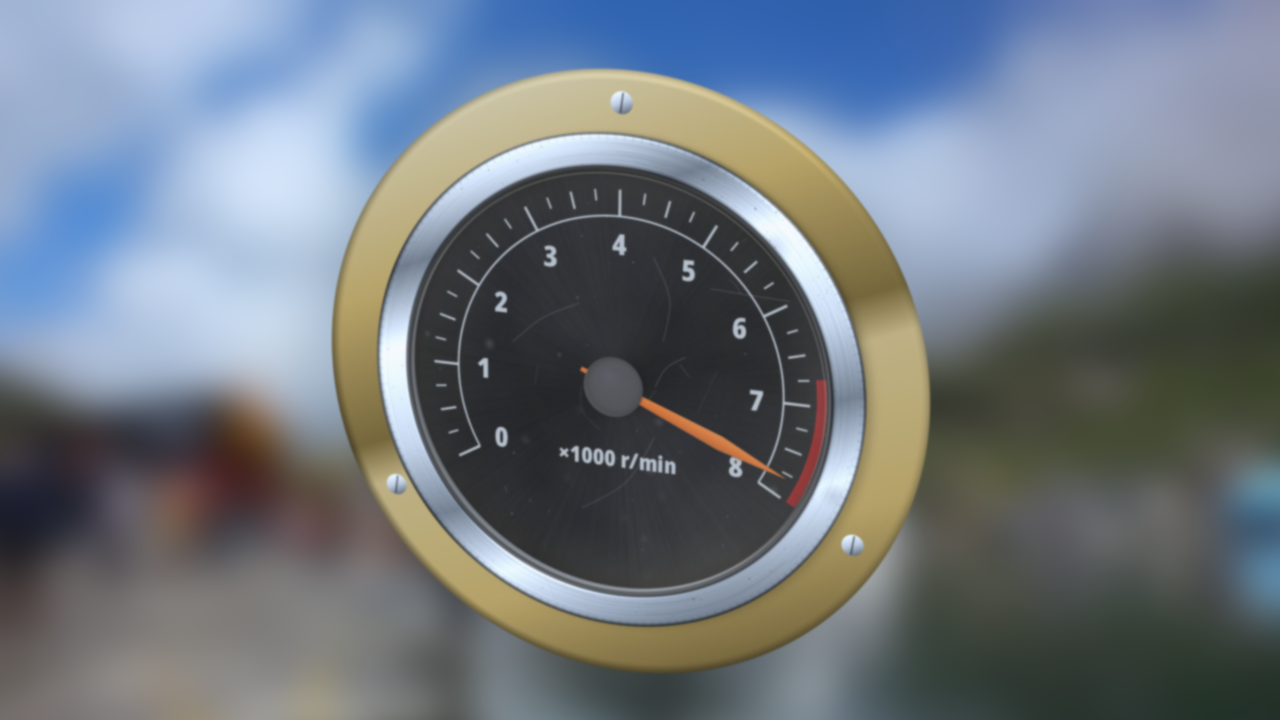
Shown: 7750 (rpm)
